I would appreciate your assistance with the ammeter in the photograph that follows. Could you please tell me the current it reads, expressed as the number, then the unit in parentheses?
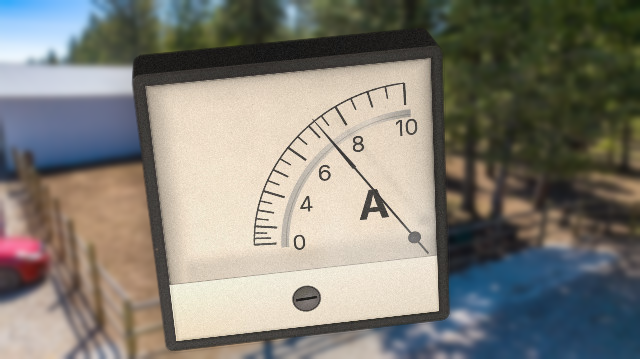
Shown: 7.25 (A)
